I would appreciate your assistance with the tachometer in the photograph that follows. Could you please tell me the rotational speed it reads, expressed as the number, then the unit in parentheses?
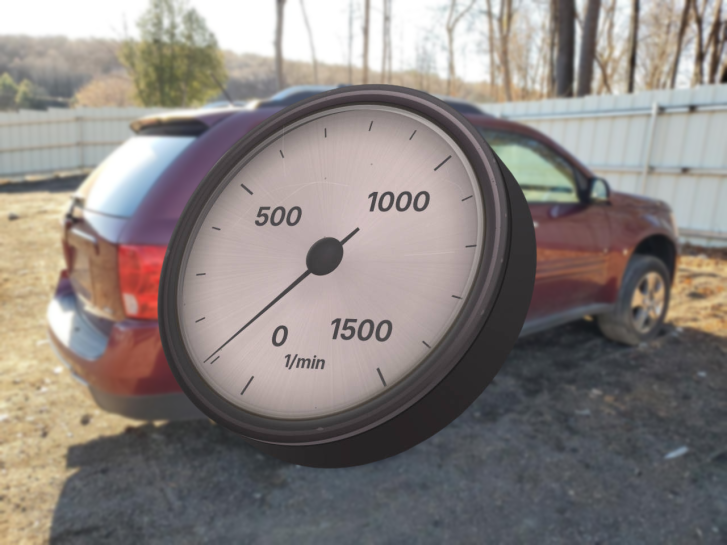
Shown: 100 (rpm)
